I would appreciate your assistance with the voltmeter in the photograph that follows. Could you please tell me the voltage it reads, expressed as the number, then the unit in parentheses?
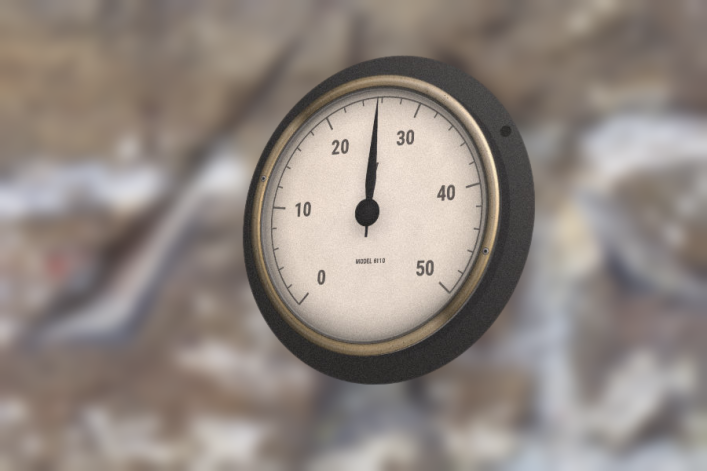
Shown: 26 (V)
